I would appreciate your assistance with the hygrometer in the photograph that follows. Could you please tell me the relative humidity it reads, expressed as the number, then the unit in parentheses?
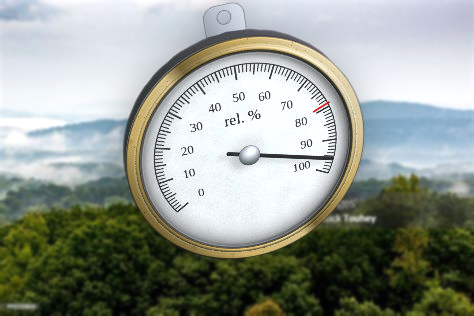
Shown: 95 (%)
